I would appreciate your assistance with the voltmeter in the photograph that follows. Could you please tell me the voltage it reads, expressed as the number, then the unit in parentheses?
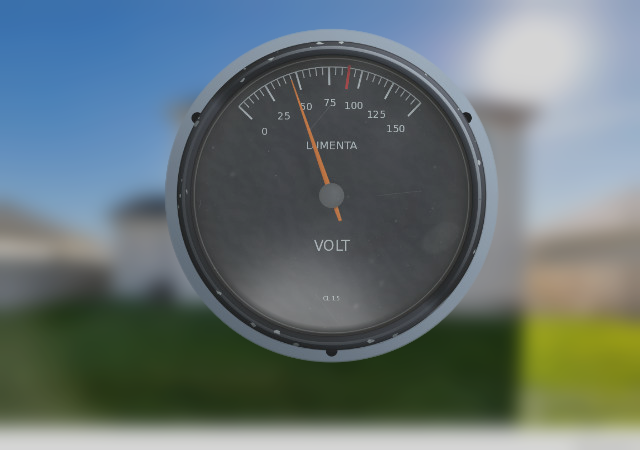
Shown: 45 (V)
